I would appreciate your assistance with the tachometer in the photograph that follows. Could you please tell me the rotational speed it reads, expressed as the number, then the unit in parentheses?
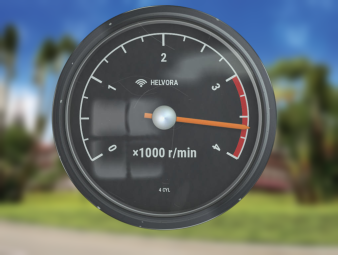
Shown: 3625 (rpm)
